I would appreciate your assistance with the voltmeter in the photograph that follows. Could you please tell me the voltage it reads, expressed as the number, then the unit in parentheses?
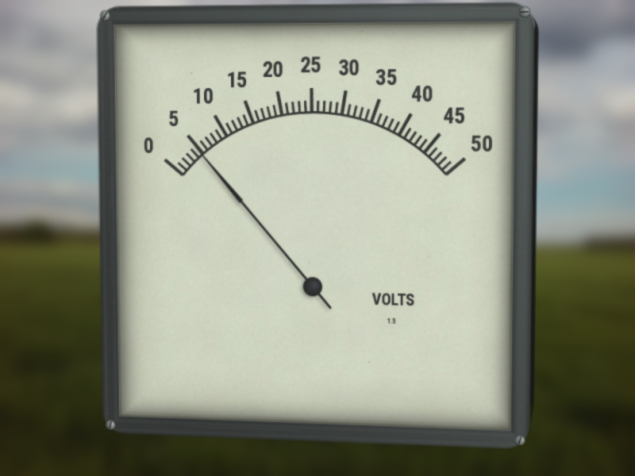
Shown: 5 (V)
